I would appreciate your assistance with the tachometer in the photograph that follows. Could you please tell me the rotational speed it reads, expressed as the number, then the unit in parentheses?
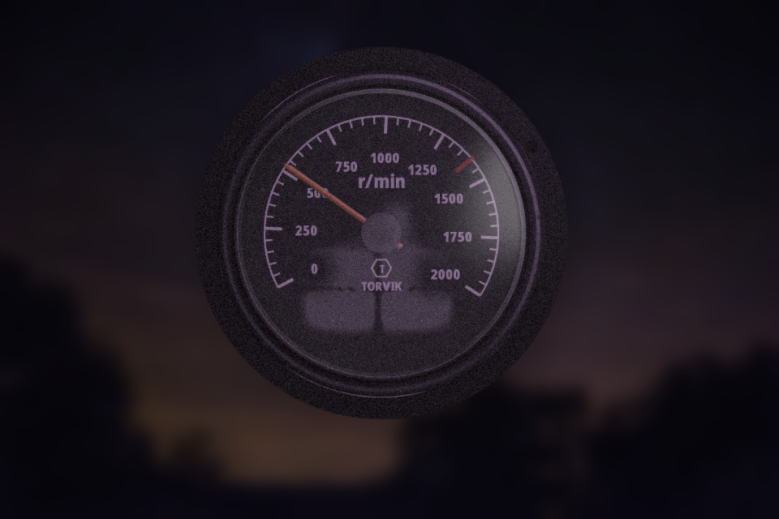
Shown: 525 (rpm)
